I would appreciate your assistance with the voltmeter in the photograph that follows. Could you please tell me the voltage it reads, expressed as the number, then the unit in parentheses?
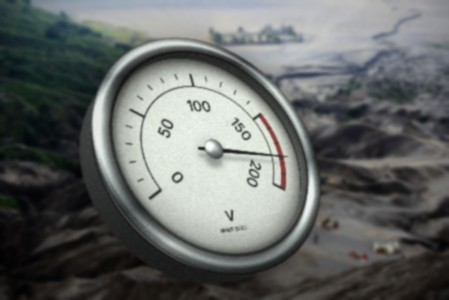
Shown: 180 (V)
